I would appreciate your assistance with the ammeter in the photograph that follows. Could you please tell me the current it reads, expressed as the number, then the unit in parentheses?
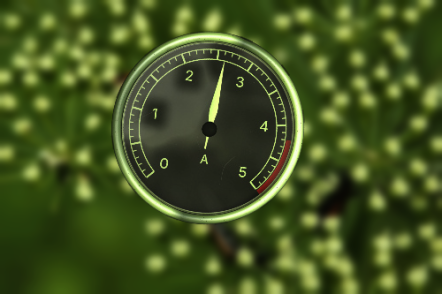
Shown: 2.6 (A)
